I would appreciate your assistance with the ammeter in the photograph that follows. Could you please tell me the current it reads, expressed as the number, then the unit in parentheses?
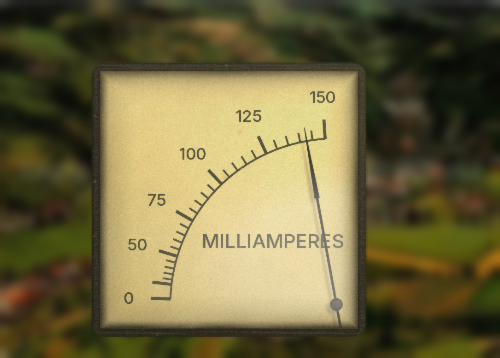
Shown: 142.5 (mA)
